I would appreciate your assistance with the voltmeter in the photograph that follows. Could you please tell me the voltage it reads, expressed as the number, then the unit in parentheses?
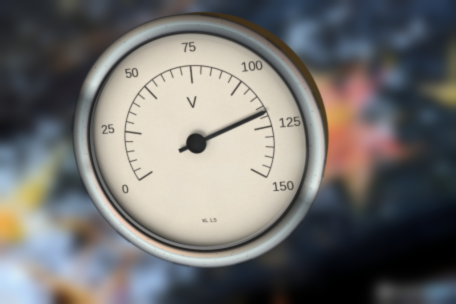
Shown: 117.5 (V)
